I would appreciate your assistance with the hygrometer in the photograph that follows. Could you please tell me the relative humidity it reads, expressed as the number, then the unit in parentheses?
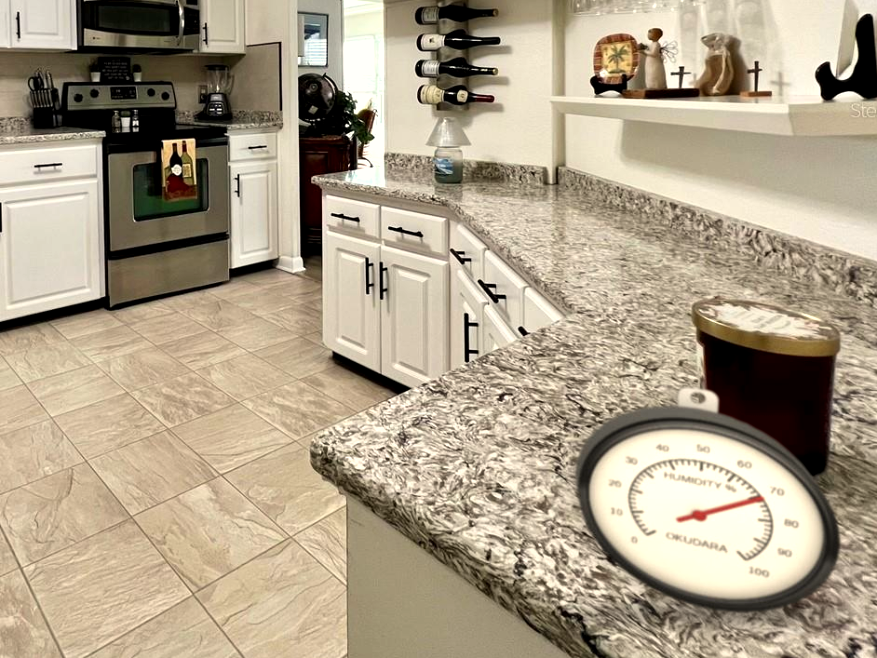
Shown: 70 (%)
